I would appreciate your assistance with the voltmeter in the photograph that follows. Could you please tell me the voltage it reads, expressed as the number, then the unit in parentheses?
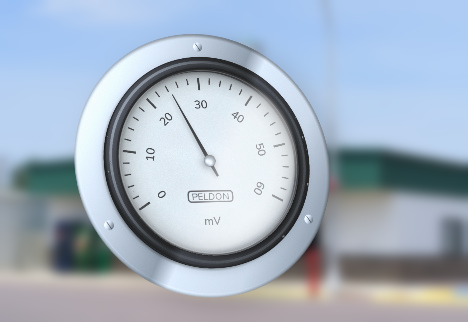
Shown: 24 (mV)
